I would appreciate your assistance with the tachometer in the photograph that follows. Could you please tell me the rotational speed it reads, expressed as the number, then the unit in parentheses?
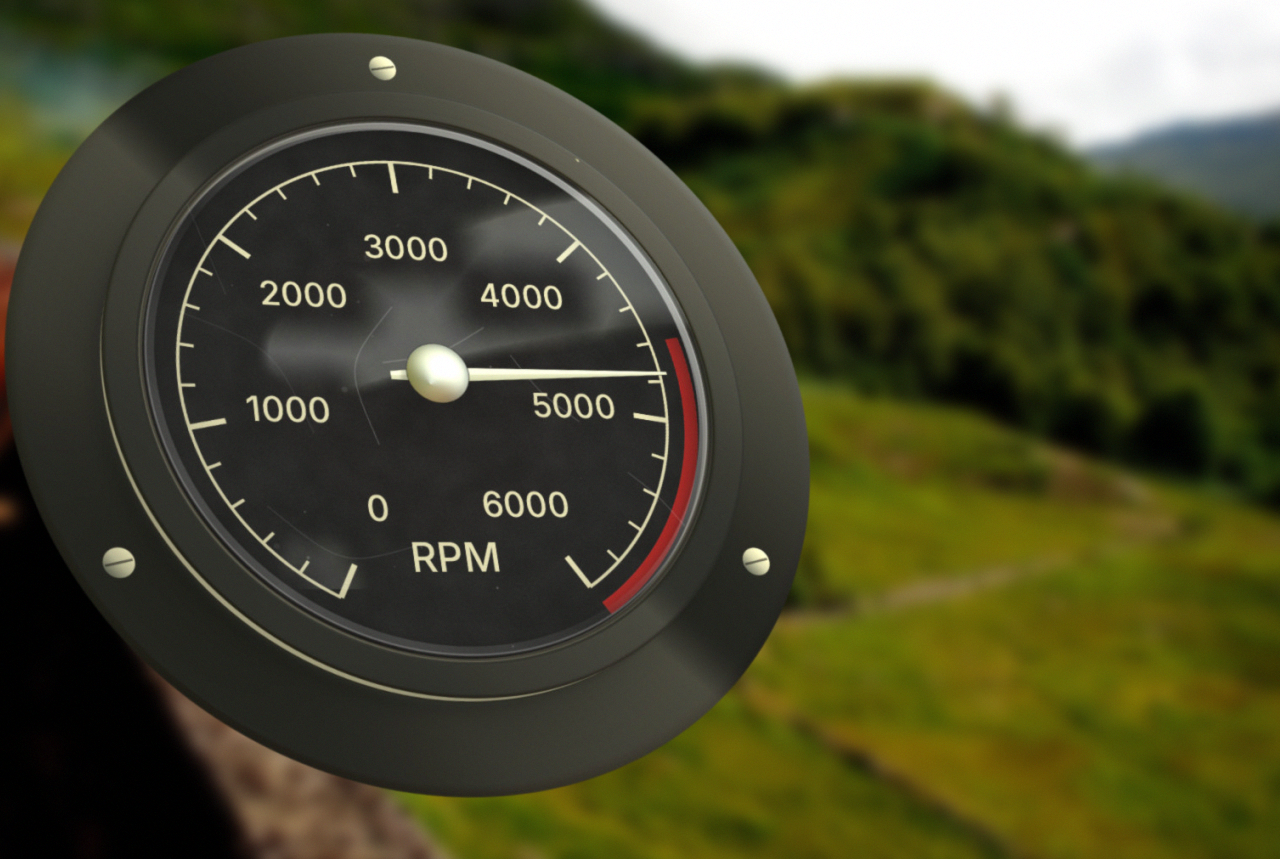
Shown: 4800 (rpm)
